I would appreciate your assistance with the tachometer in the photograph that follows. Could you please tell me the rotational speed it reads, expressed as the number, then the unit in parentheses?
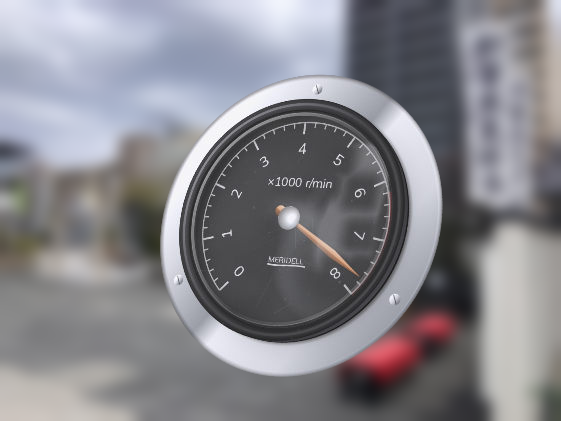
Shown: 7700 (rpm)
